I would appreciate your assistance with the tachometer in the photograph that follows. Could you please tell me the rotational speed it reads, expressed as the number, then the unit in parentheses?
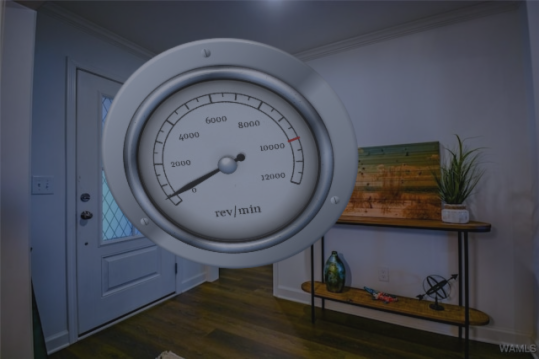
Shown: 500 (rpm)
